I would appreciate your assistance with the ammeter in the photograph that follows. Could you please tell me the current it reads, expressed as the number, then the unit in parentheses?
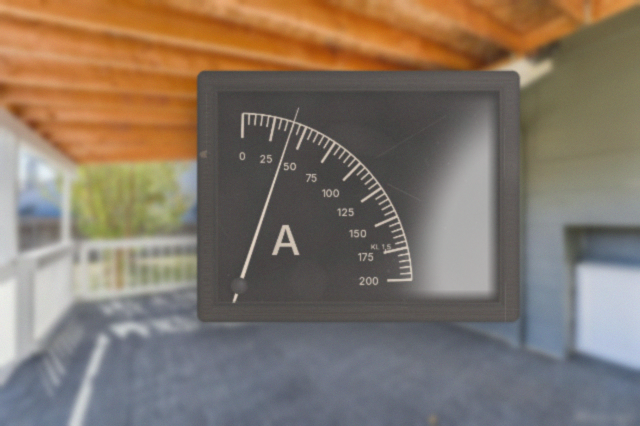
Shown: 40 (A)
